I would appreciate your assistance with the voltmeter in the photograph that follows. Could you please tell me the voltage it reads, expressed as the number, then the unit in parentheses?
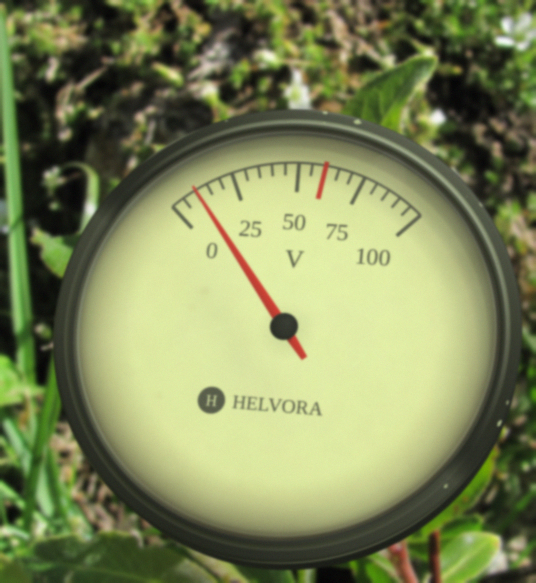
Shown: 10 (V)
